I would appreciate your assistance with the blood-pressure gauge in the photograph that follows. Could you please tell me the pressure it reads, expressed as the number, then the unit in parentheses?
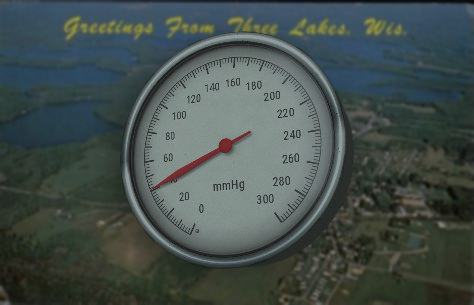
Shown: 40 (mmHg)
